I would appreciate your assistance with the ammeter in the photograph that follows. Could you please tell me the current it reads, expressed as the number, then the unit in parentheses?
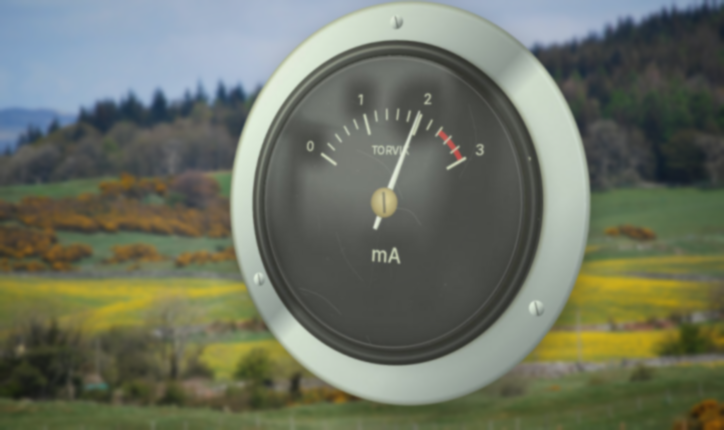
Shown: 2 (mA)
